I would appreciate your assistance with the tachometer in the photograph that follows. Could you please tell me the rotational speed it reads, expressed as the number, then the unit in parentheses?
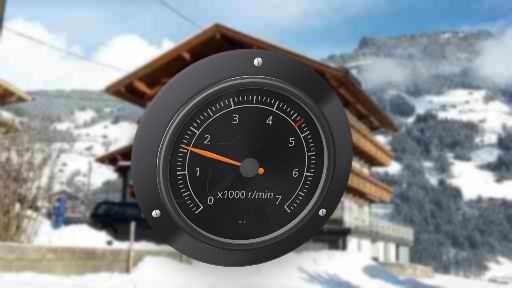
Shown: 1600 (rpm)
